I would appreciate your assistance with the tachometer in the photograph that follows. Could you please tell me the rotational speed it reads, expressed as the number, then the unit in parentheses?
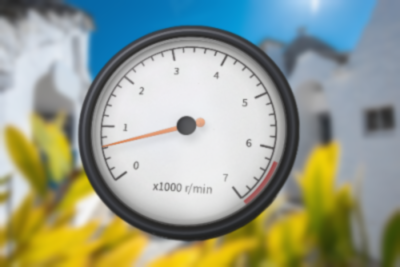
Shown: 600 (rpm)
